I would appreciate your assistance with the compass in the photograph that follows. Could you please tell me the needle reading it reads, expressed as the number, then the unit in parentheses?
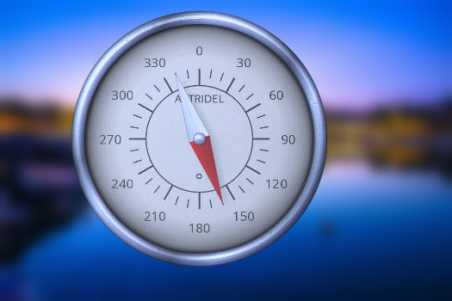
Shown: 160 (°)
